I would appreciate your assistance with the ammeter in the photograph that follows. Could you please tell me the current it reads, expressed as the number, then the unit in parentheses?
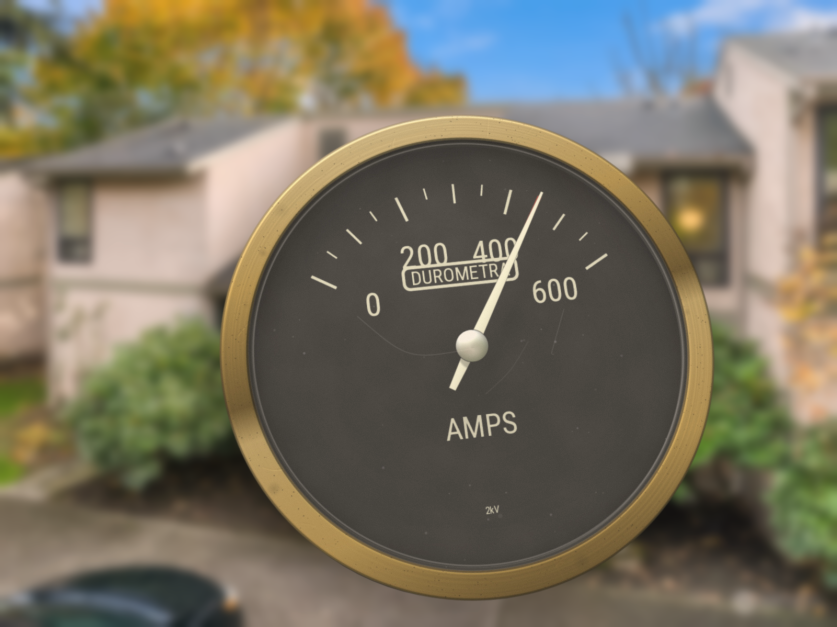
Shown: 450 (A)
